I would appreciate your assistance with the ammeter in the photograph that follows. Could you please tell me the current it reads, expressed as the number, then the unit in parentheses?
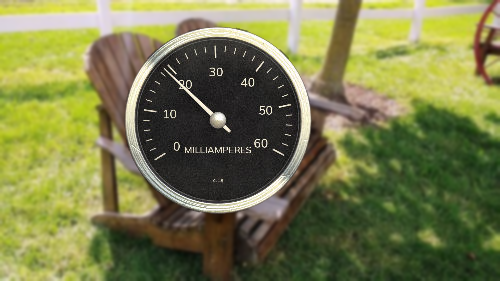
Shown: 19 (mA)
